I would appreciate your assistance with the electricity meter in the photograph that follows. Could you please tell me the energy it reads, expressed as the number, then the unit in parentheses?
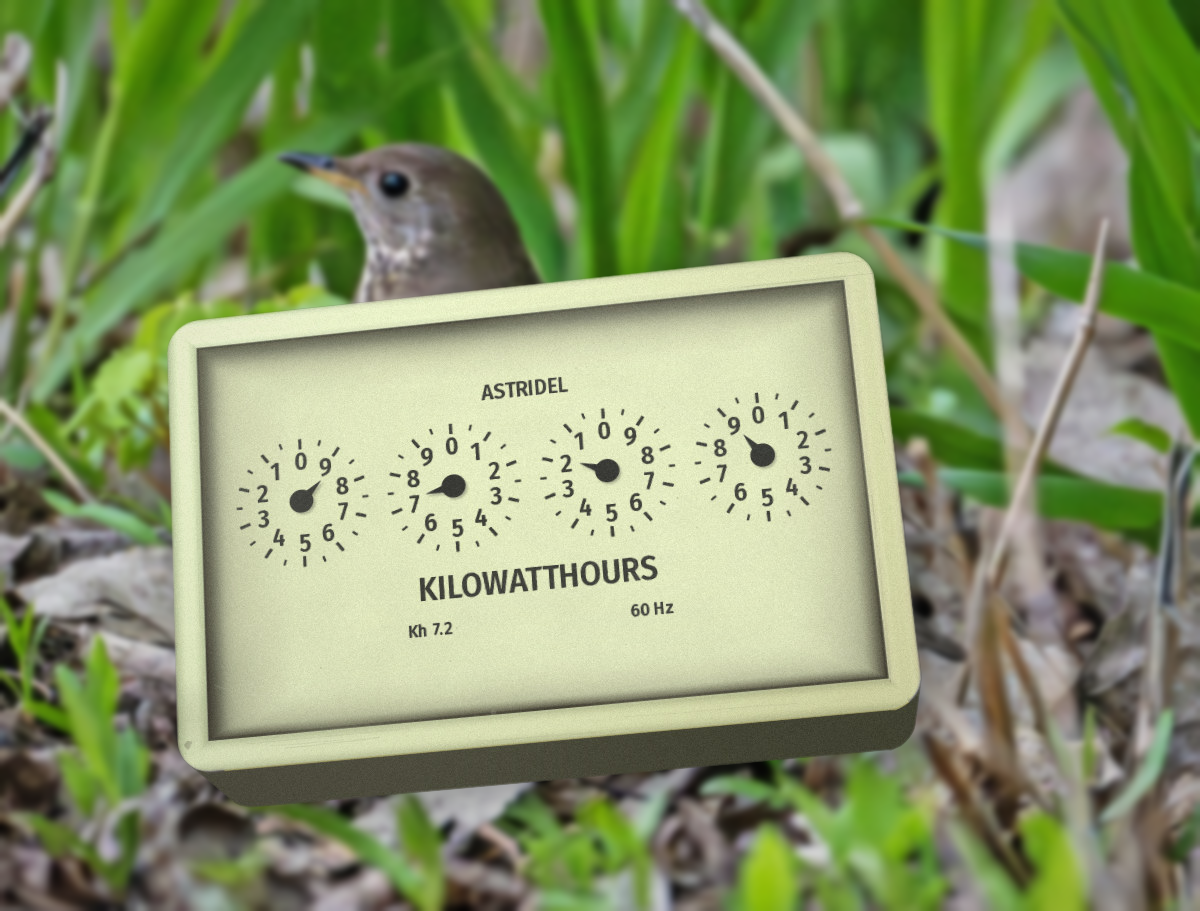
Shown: 8719 (kWh)
